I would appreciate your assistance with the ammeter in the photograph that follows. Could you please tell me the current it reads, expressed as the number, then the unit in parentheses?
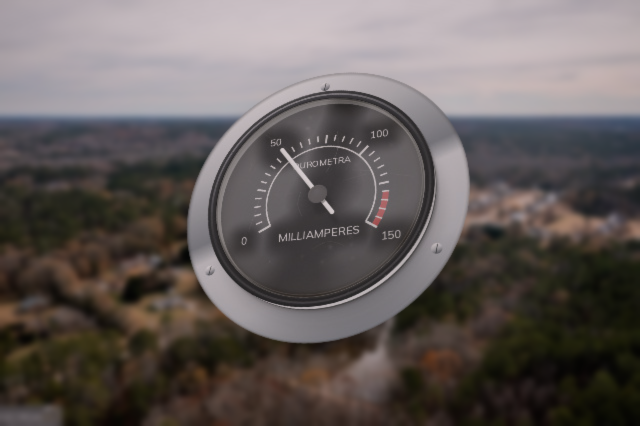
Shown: 50 (mA)
